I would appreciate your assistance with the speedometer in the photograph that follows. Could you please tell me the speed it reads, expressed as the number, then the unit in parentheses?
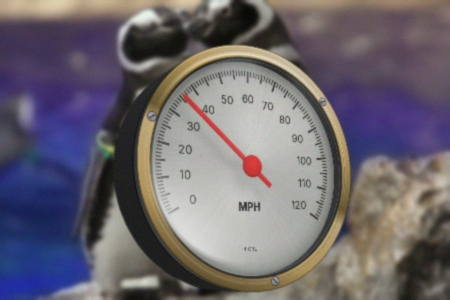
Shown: 35 (mph)
